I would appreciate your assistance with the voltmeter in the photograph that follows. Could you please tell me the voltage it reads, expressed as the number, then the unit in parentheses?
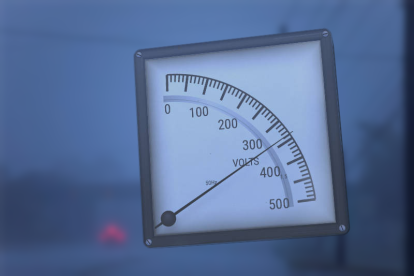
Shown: 340 (V)
